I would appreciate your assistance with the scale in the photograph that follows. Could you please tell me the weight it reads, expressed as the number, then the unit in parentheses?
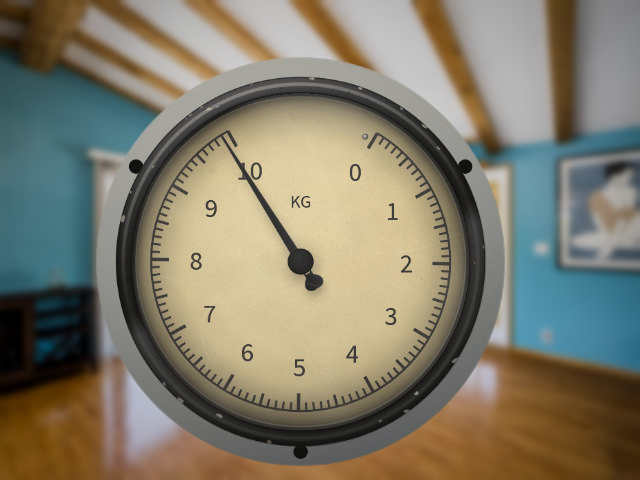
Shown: 9.9 (kg)
